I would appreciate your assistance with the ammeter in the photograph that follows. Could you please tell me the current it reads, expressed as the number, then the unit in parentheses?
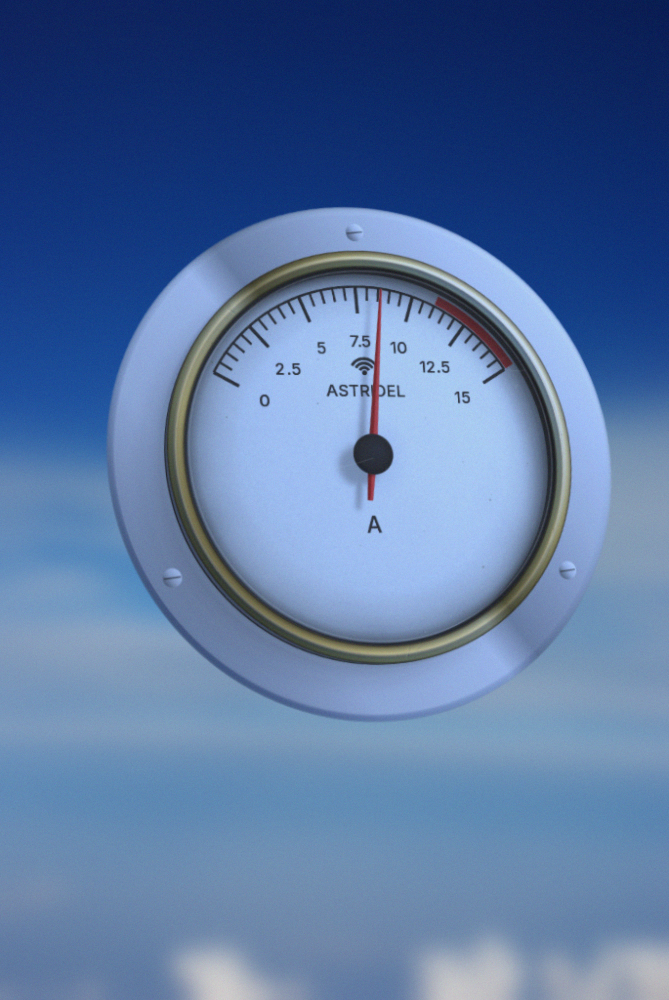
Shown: 8.5 (A)
